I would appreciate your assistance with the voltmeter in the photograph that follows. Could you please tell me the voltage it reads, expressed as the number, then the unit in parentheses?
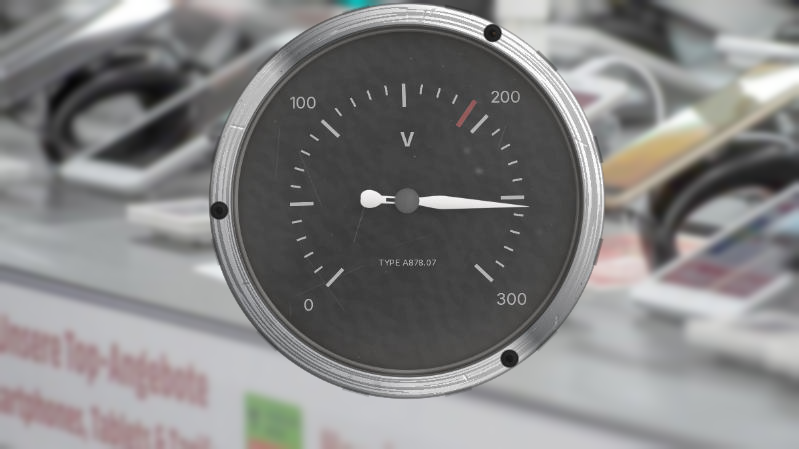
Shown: 255 (V)
